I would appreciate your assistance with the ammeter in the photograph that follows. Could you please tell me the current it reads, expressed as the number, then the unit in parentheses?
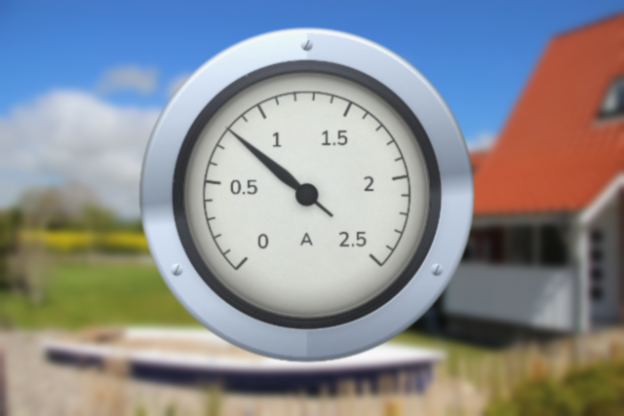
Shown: 0.8 (A)
